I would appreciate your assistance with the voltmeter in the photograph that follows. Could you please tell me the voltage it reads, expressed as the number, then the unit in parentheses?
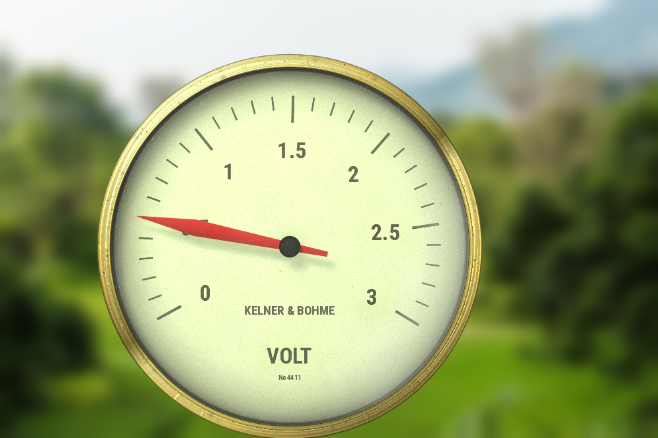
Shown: 0.5 (V)
